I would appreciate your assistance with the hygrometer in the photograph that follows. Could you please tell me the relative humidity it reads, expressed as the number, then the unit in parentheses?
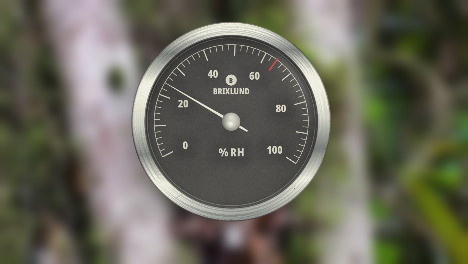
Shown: 24 (%)
